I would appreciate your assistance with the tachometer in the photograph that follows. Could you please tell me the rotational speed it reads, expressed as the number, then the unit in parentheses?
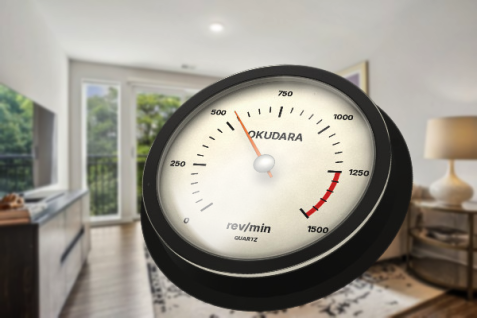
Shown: 550 (rpm)
